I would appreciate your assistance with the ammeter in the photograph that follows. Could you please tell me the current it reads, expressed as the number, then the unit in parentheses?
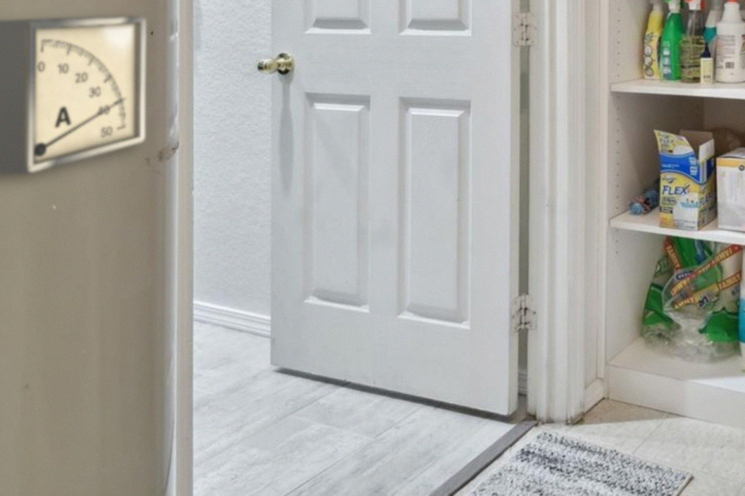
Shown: 40 (A)
